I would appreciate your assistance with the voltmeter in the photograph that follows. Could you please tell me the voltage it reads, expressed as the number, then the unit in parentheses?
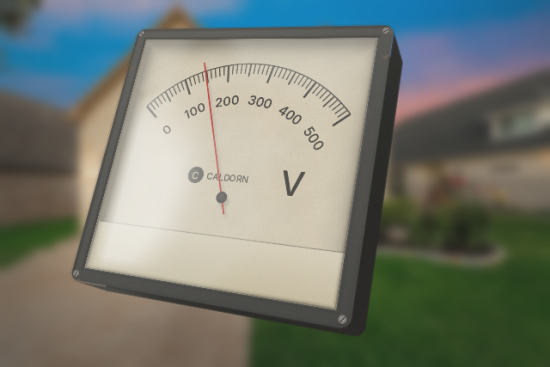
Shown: 150 (V)
